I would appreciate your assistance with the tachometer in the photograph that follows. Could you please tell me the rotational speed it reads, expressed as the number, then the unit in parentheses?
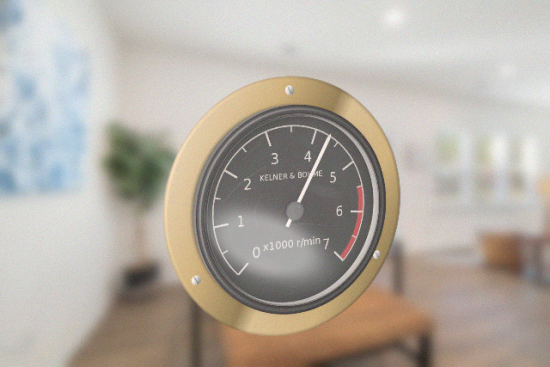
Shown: 4250 (rpm)
